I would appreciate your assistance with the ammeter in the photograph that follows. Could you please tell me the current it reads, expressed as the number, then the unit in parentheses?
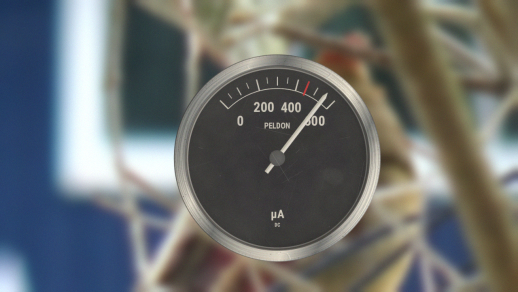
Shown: 550 (µA)
